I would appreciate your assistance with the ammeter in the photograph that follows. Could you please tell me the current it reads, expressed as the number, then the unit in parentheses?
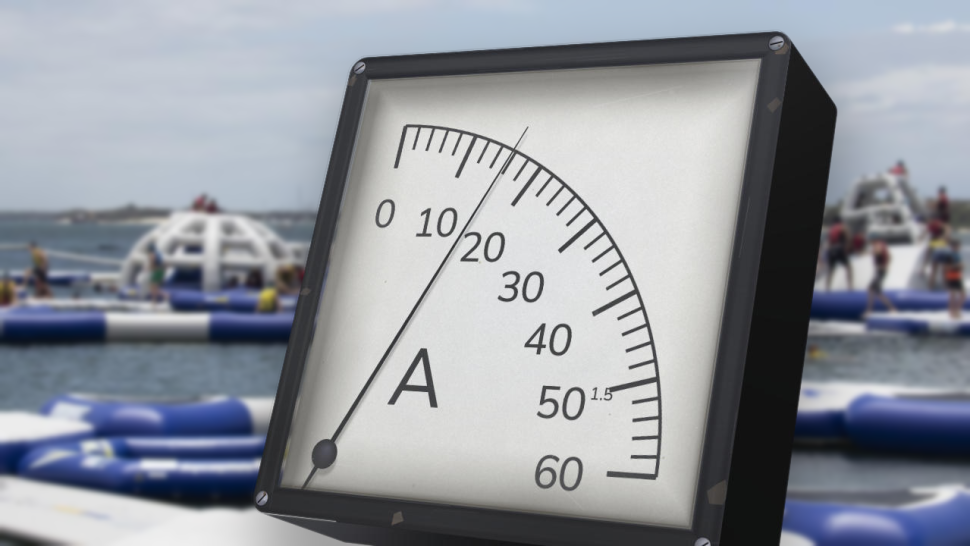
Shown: 16 (A)
